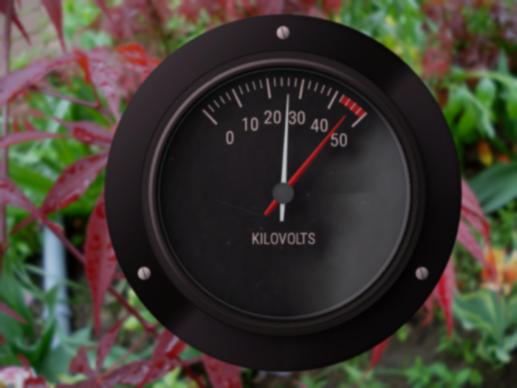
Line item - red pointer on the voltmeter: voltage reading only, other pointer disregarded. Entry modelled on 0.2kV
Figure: 46kV
